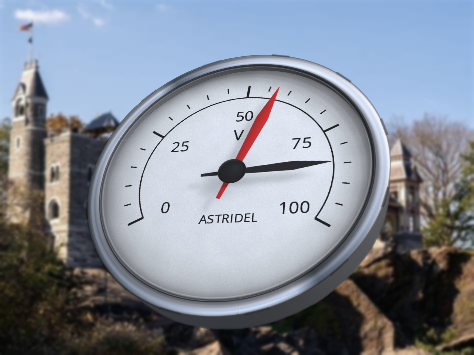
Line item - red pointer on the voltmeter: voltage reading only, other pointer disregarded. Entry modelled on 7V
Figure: 57.5V
